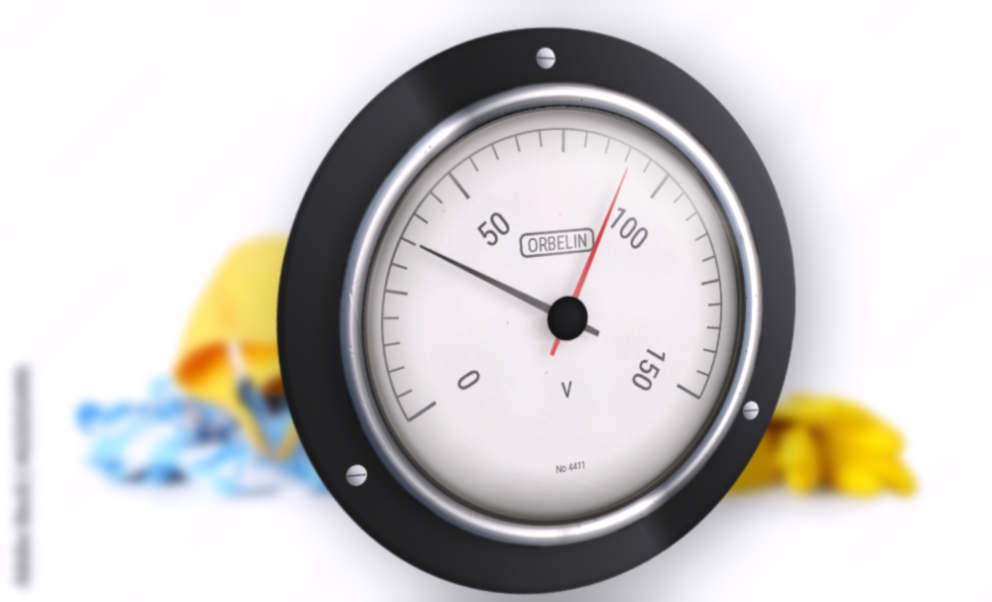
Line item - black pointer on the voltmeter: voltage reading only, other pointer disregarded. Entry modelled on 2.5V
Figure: 35V
